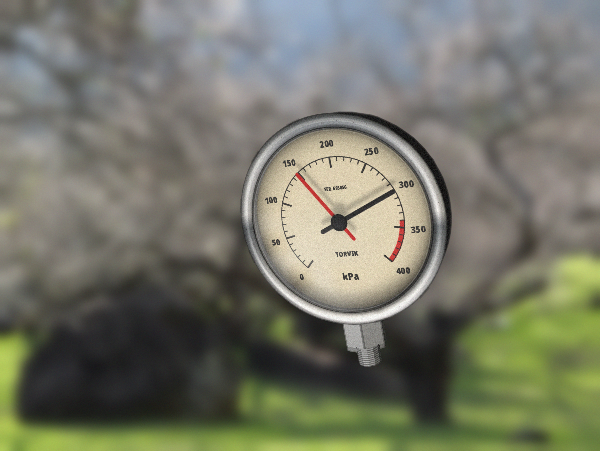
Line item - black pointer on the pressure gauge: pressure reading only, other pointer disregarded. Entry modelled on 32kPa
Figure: 300kPa
